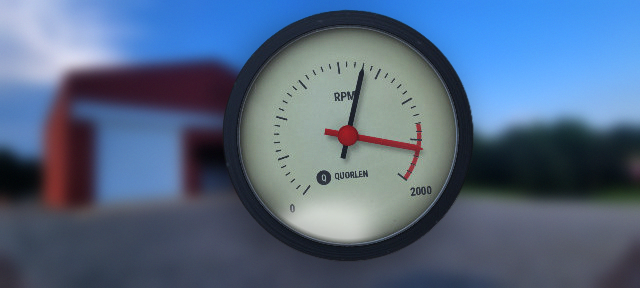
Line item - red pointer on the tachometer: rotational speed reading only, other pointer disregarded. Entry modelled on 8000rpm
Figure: 1800rpm
